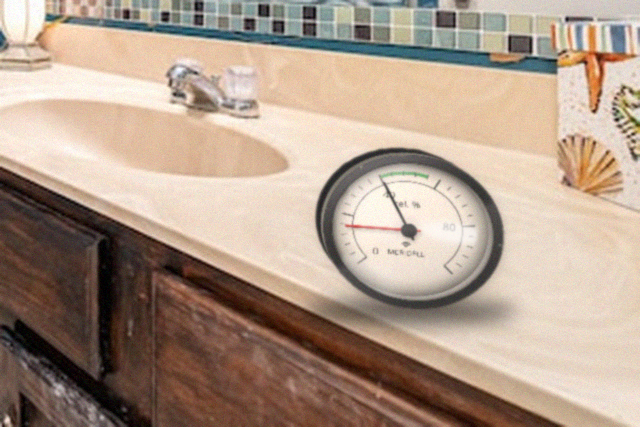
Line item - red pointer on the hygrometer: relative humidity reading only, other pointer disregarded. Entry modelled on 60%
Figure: 16%
